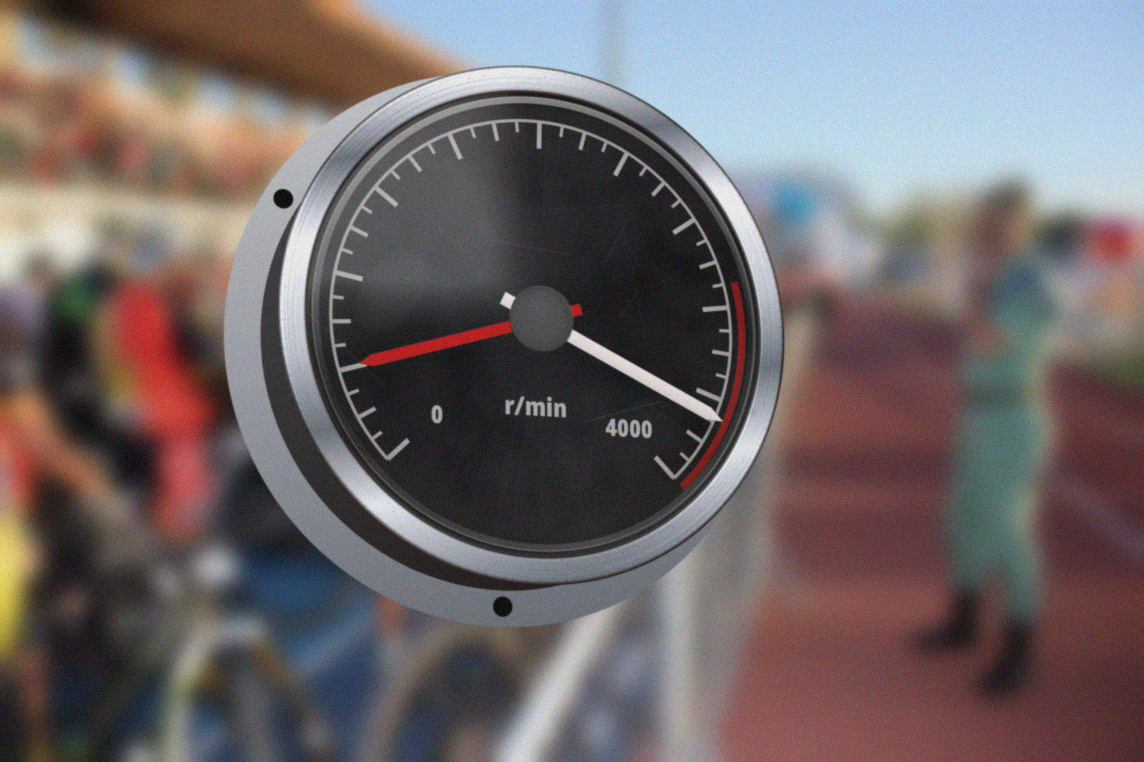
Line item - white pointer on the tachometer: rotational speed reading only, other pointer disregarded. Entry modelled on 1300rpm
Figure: 3700rpm
